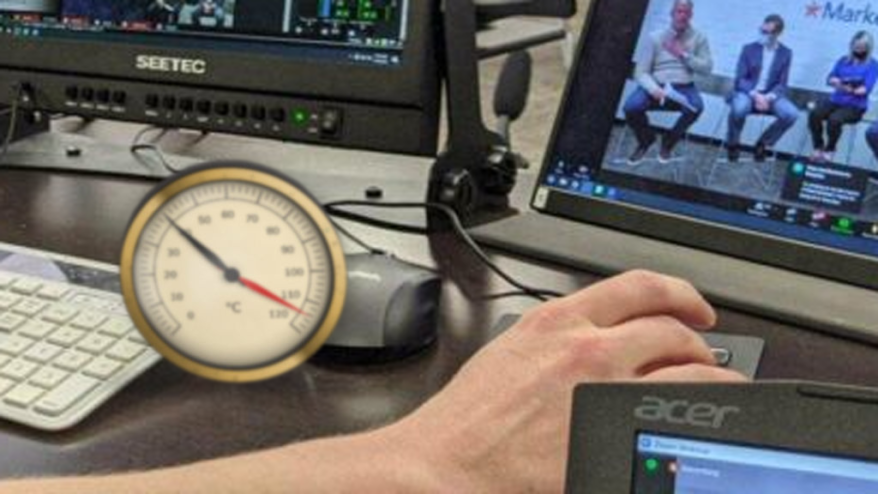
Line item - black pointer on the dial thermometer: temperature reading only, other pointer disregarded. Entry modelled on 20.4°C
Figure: 40°C
